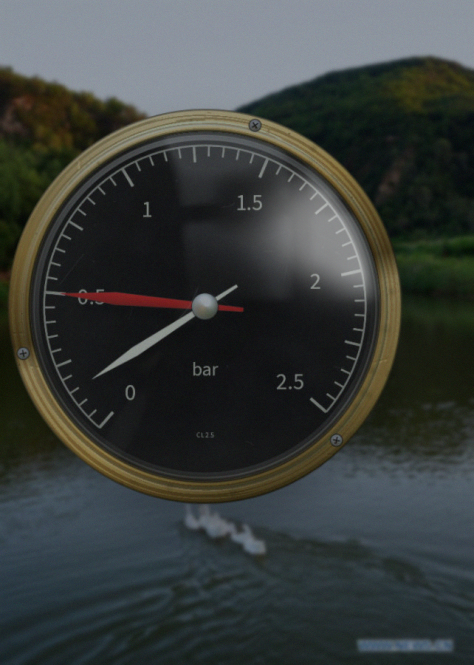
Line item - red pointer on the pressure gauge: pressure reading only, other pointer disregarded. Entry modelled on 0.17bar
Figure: 0.5bar
